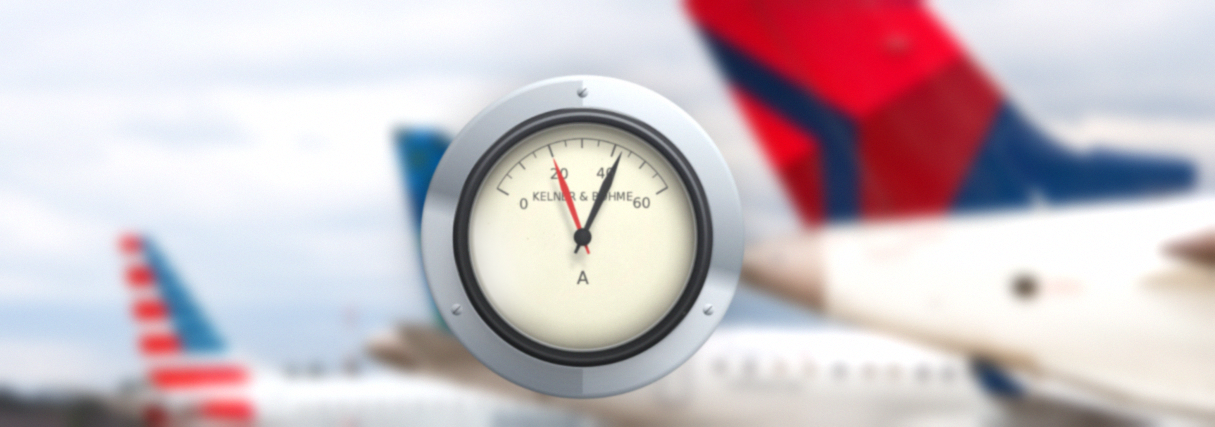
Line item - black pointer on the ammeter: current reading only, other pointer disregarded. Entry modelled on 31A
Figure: 42.5A
